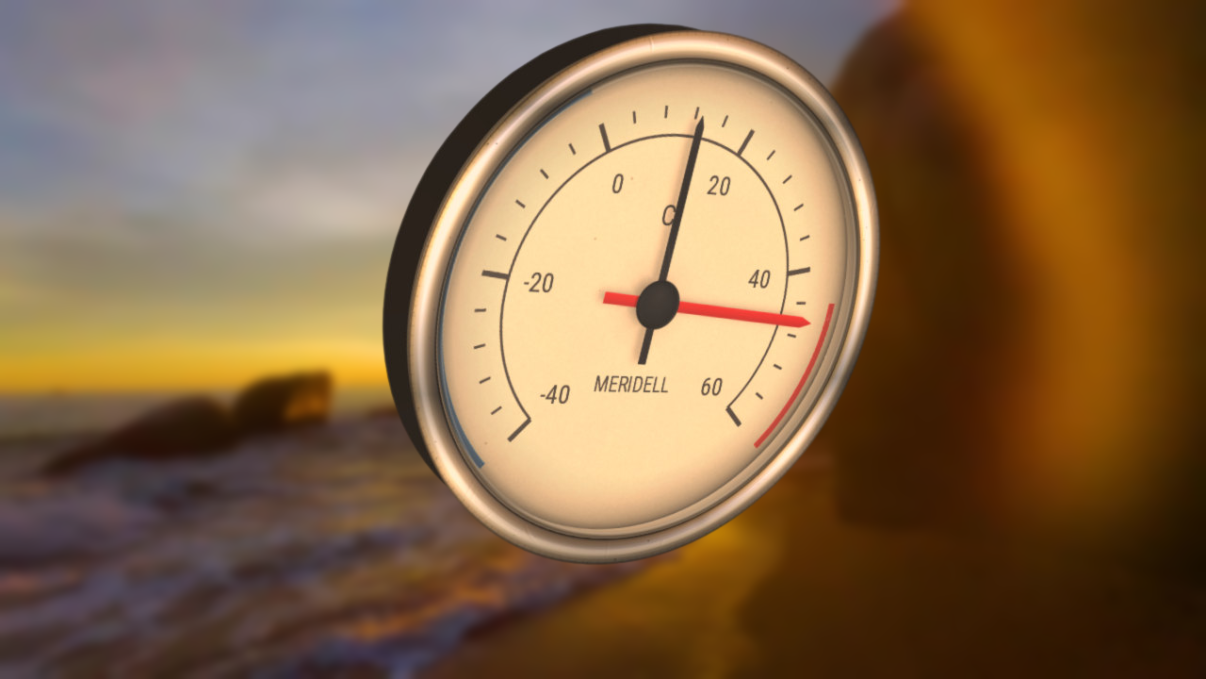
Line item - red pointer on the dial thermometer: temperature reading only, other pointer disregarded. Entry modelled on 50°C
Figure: 46°C
